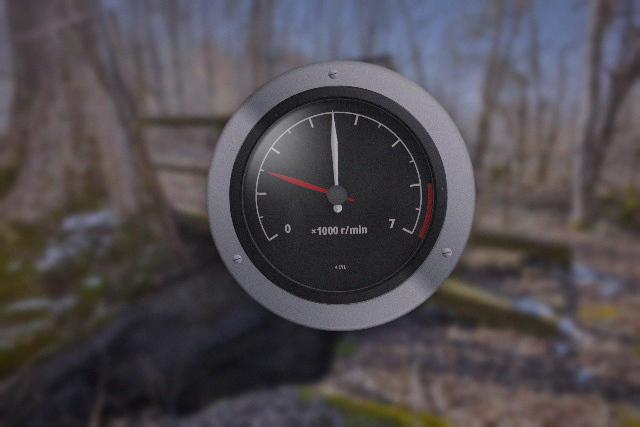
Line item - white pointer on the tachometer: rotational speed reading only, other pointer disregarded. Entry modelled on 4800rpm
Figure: 3500rpm
